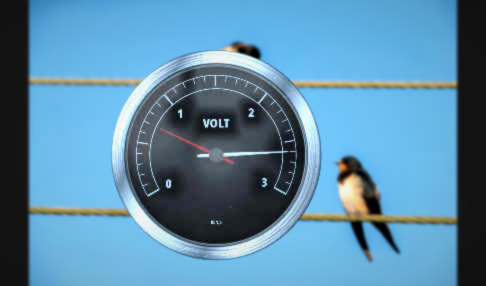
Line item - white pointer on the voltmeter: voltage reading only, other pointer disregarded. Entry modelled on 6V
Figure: 2.6V
